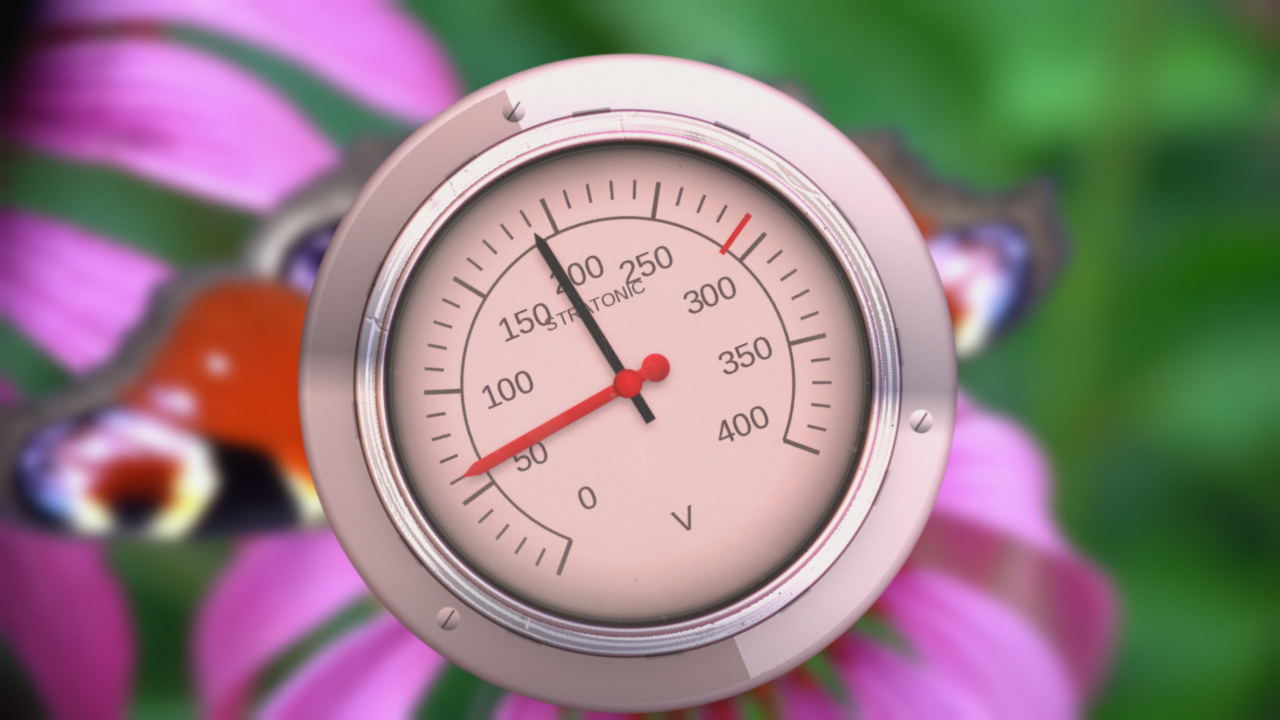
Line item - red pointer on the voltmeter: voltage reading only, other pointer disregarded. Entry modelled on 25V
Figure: 60V
